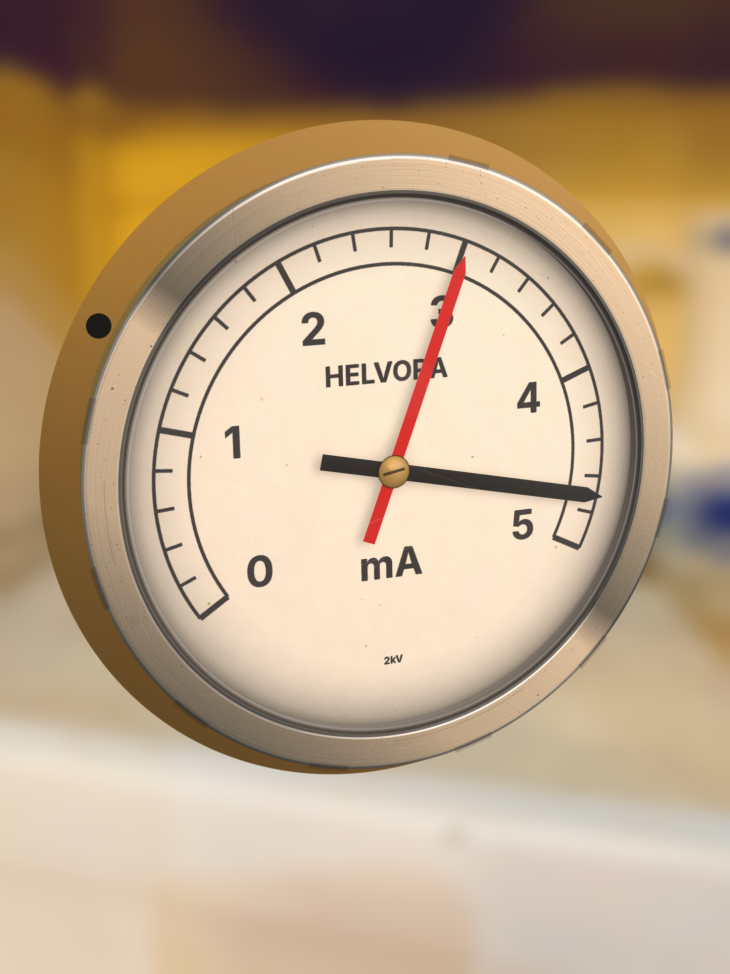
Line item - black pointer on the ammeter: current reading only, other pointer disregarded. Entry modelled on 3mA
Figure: 4.7mA
